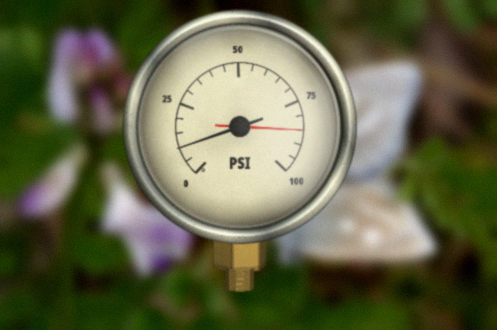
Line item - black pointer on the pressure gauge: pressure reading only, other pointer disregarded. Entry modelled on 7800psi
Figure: 10psi
